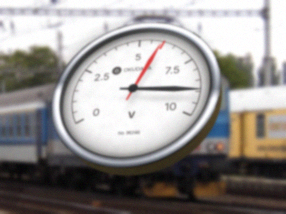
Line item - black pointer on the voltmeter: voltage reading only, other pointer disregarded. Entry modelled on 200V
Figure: 9V
